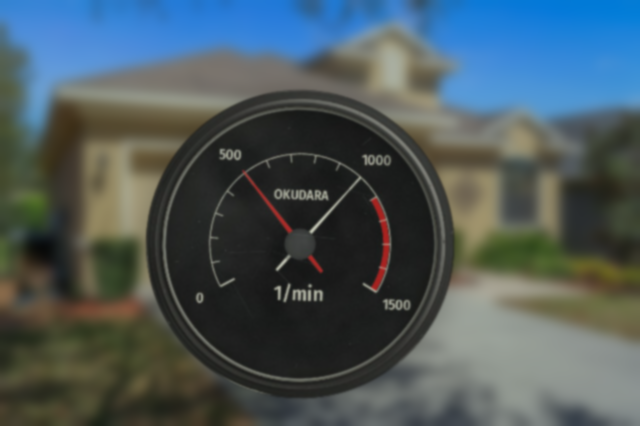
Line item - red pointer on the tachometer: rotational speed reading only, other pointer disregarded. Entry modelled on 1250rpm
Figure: 500rpm
